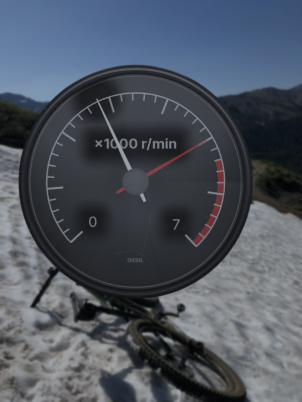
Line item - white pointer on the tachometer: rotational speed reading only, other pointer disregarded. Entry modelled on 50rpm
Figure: 2800rpm
